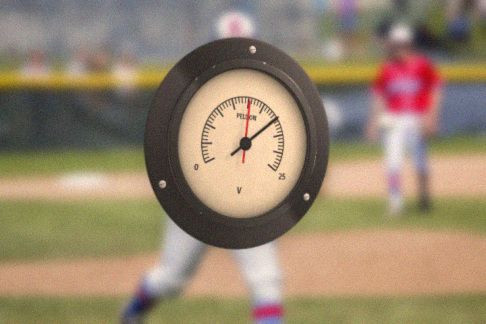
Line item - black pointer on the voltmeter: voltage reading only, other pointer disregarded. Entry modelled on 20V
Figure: 17.5V
